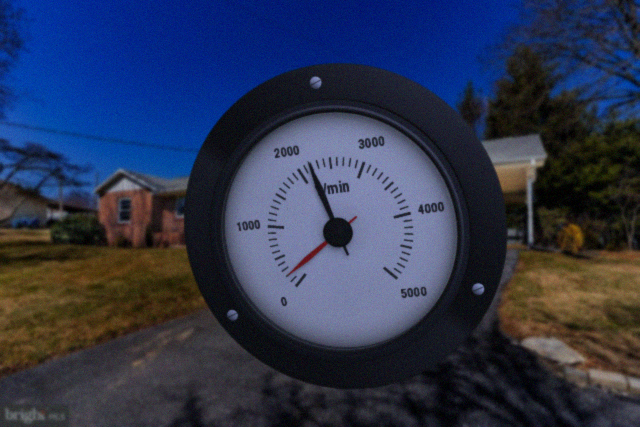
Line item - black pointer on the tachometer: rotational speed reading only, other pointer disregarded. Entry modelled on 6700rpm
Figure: 2200rpm
